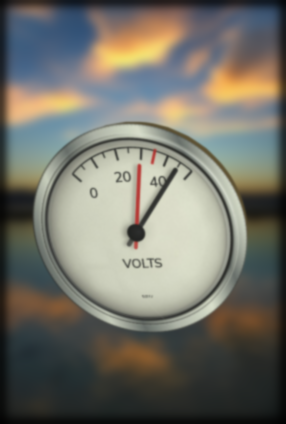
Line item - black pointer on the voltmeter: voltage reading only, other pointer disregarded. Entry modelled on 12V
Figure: 45V
